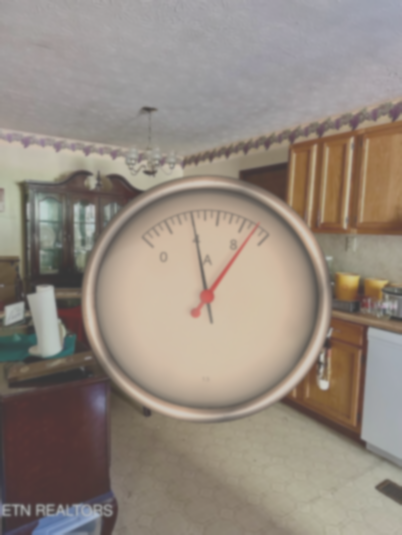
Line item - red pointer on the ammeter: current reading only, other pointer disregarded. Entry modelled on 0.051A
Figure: 9A
